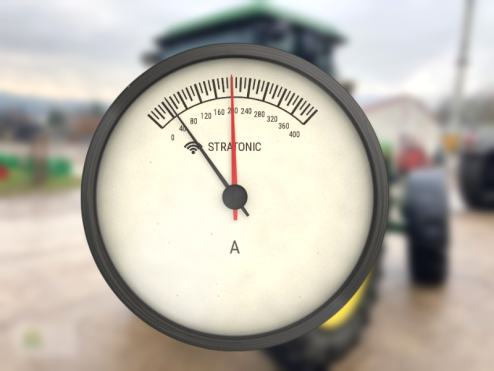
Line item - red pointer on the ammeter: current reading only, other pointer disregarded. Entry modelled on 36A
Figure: 200A
